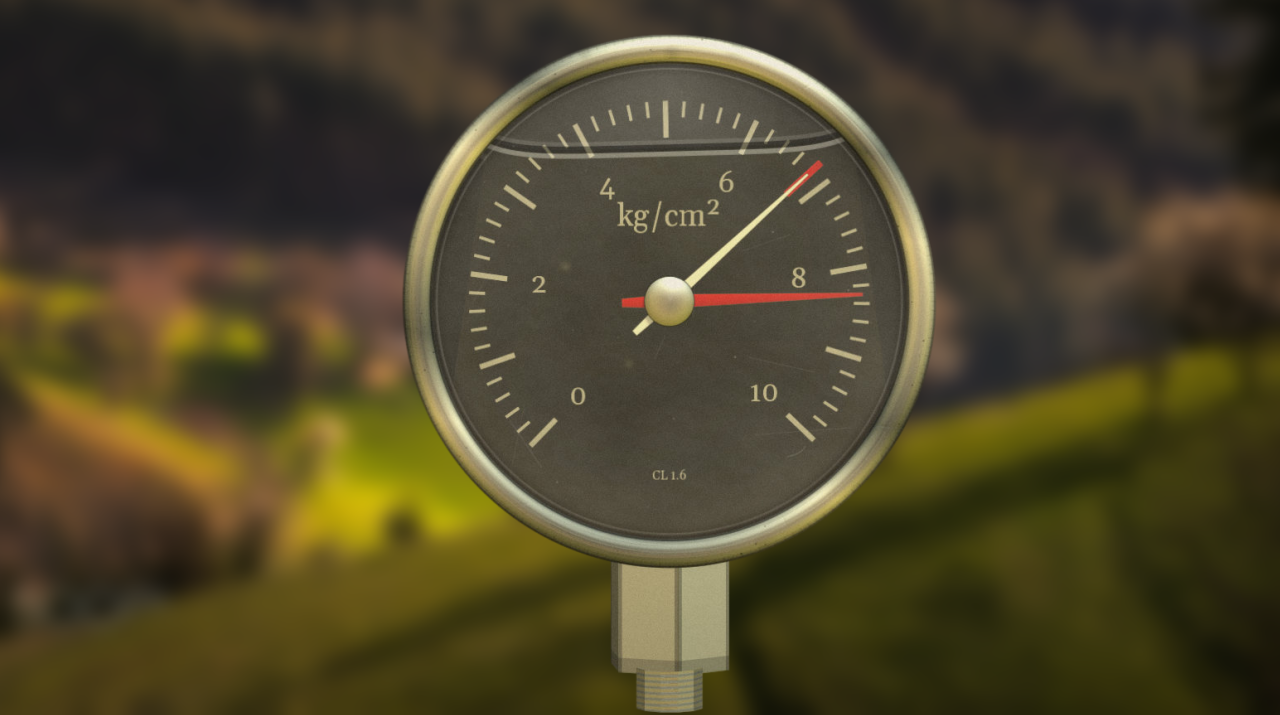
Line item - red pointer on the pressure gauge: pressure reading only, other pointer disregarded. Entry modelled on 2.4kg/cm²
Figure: 8.3kg/cm²
